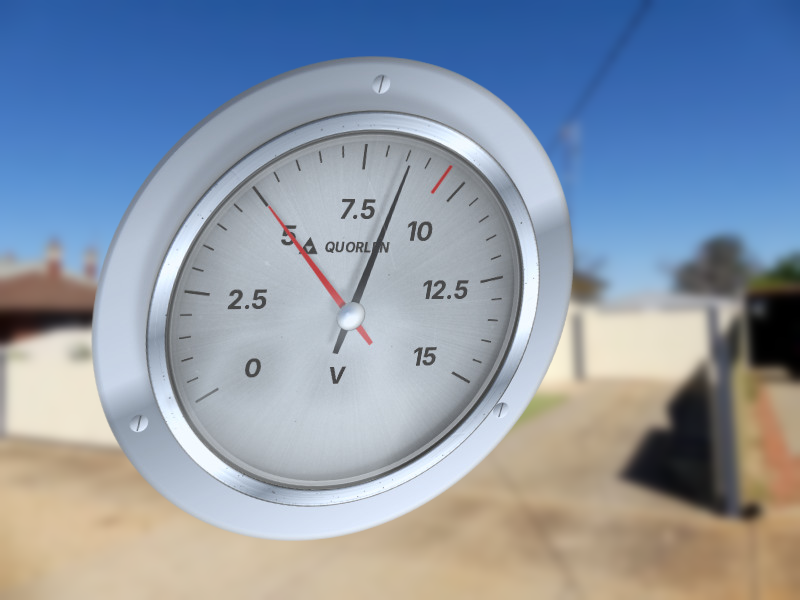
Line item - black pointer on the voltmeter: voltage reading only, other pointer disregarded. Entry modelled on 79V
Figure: 8.5V
